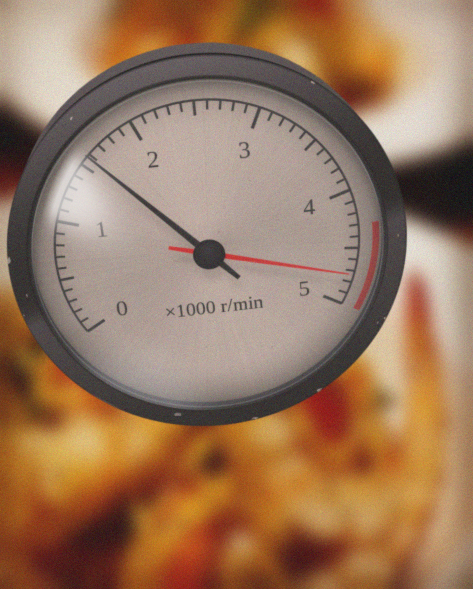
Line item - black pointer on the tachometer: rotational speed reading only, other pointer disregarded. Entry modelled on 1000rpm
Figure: 1600rpm
